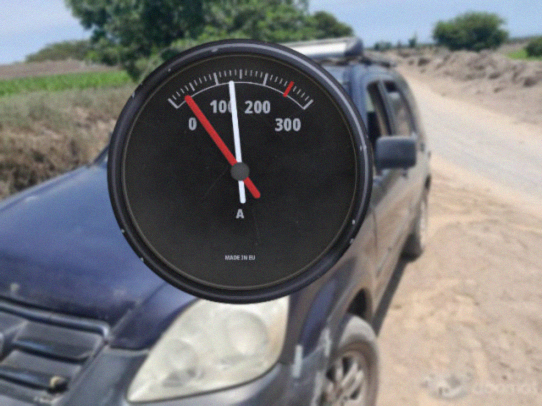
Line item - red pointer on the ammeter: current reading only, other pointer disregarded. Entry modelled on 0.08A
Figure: 30A
